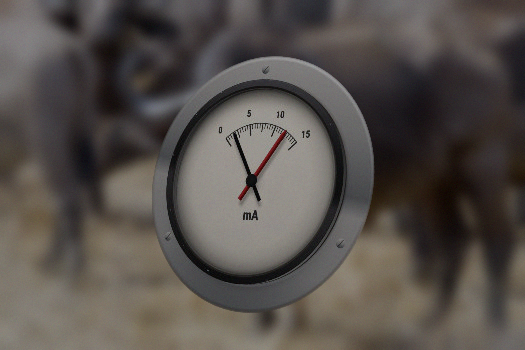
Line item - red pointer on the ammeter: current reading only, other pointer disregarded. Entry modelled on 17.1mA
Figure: 12.5mA
